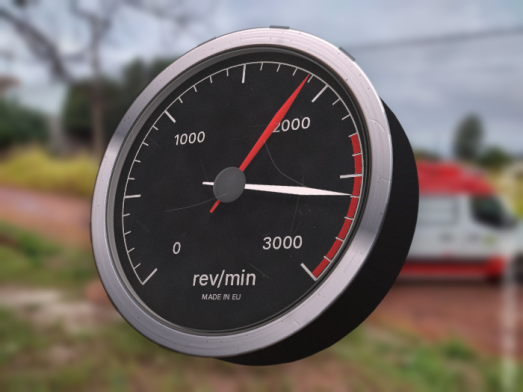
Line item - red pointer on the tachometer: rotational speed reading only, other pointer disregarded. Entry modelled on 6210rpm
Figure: 1900rpm
